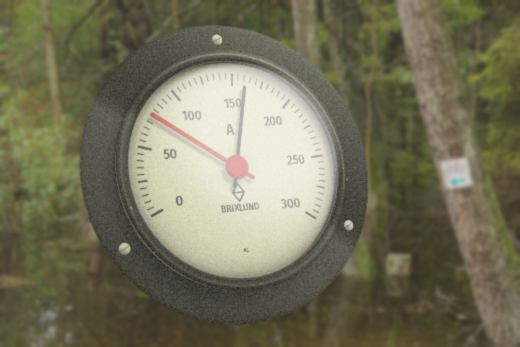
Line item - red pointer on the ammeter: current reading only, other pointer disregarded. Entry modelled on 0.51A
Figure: 75A
